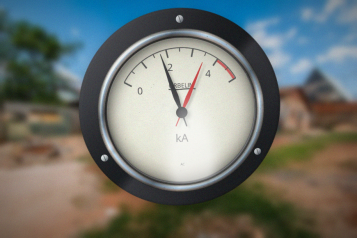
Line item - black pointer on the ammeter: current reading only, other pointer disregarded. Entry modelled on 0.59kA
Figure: 1.75kA
